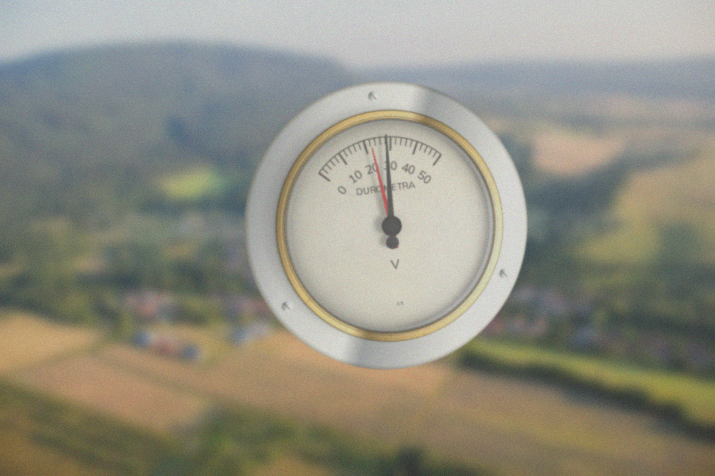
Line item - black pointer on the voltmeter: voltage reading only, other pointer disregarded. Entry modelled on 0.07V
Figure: 28V
